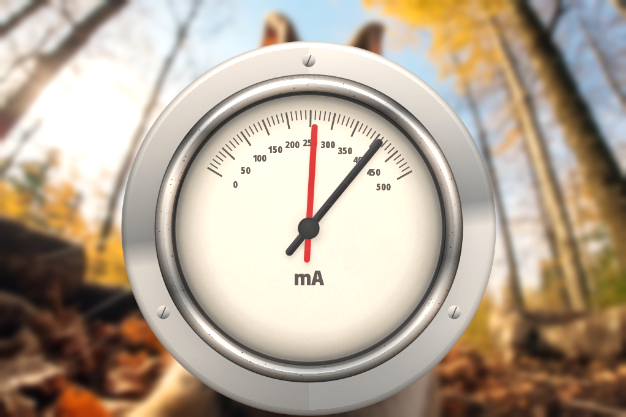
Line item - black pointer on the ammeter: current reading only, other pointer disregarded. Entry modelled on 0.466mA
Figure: 410mA
